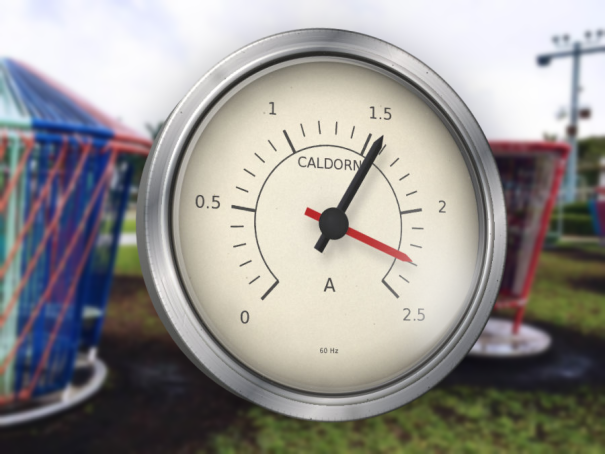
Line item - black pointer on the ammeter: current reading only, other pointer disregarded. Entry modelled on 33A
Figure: 1.55A
